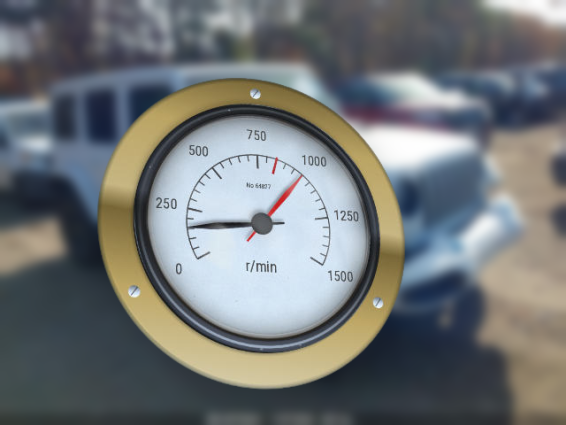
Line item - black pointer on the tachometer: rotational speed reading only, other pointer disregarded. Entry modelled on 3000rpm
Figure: 150rpm
